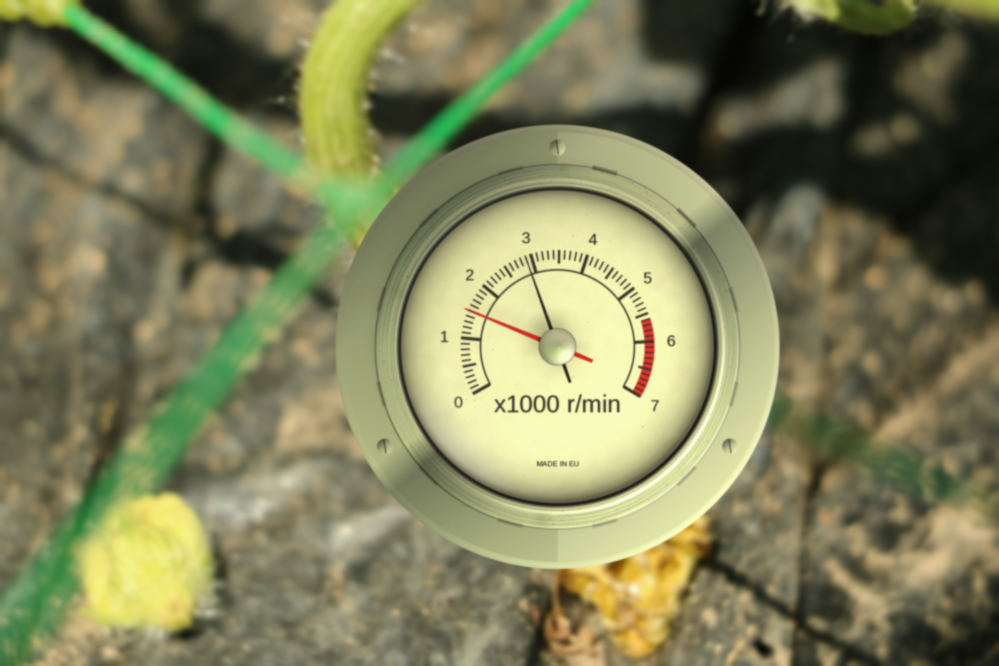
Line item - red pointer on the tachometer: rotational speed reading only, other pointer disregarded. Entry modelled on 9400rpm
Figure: 1500rpm
